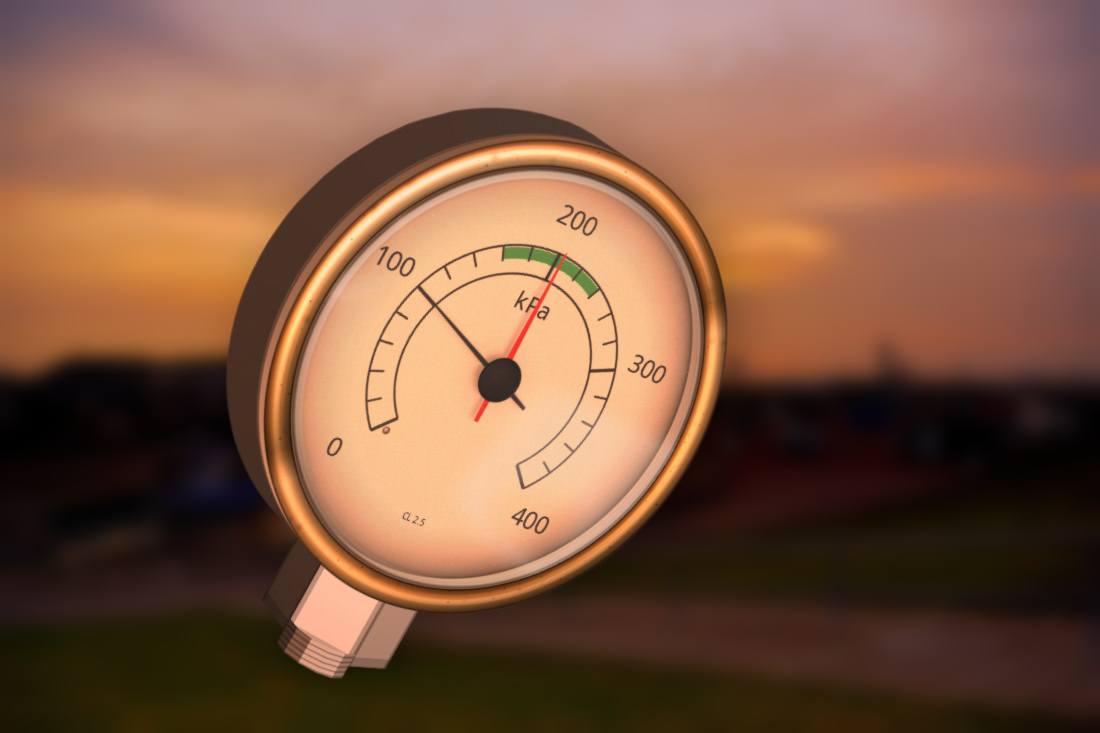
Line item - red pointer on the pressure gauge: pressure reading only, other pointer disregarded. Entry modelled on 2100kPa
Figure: 200kPa
